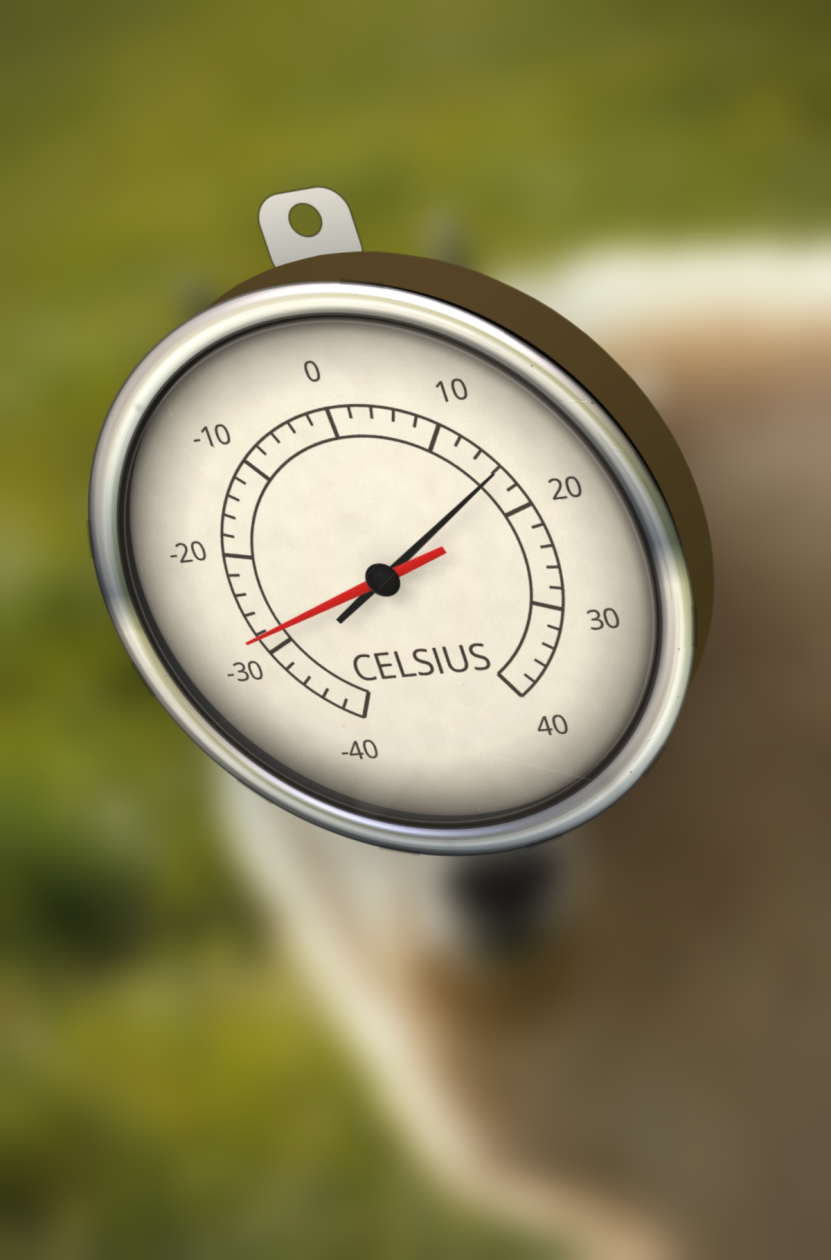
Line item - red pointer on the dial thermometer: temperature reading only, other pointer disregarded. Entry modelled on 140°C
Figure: -28°C
